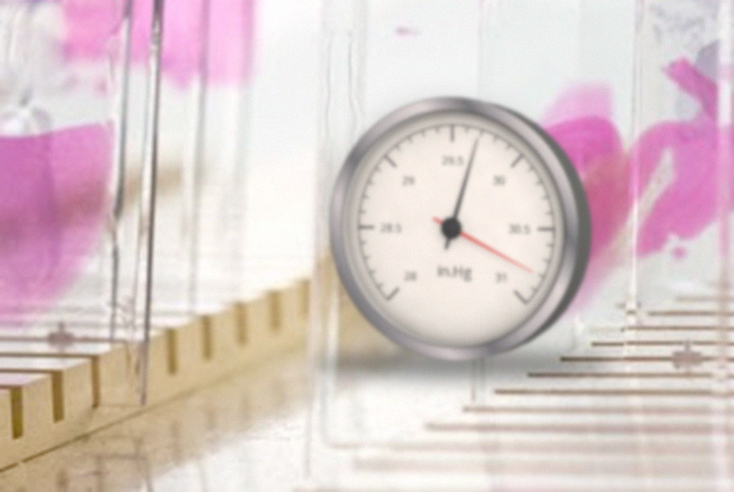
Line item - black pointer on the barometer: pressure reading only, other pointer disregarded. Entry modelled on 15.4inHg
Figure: 29.7inHg
